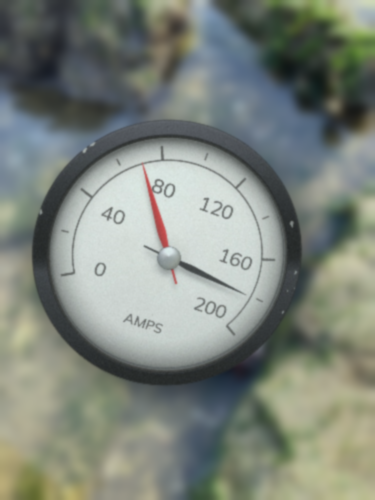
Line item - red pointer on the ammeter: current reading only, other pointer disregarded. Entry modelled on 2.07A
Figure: 70A
